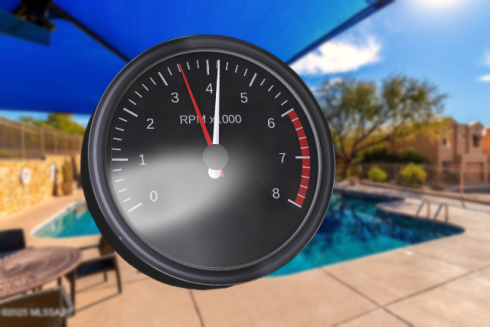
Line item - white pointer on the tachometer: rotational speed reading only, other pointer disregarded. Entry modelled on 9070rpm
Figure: 4200rpm
